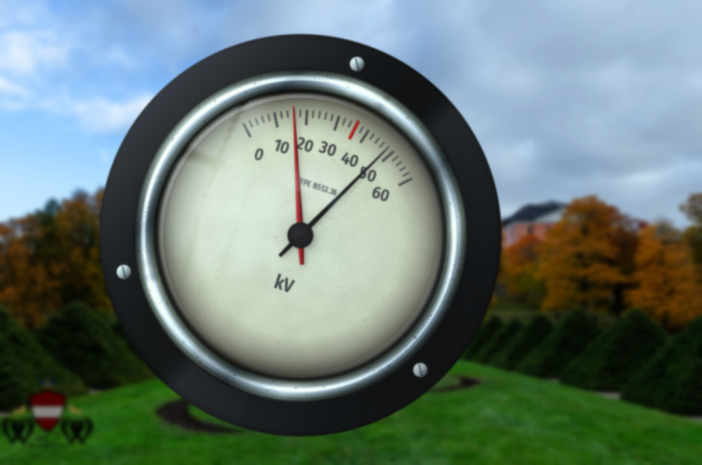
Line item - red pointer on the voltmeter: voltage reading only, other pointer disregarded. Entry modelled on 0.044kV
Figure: 16kV
